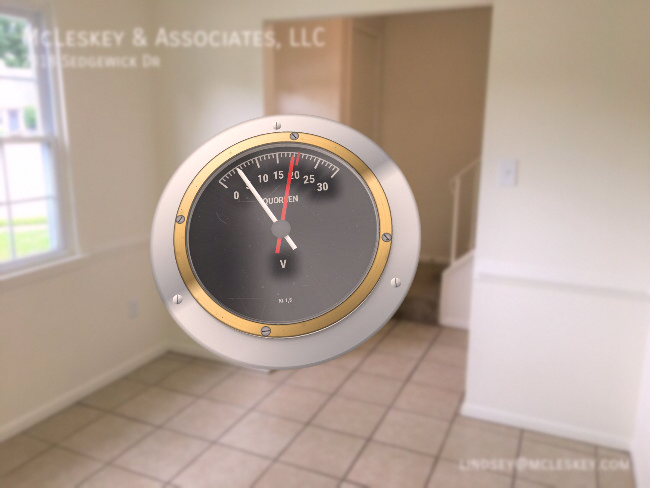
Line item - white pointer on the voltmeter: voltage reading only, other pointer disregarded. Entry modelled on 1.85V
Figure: 5V
